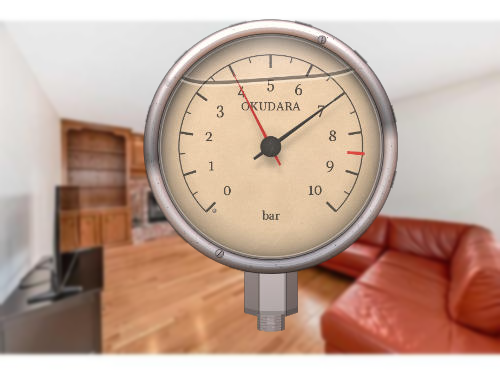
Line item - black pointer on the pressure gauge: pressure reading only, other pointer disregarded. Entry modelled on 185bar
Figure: 7bar
